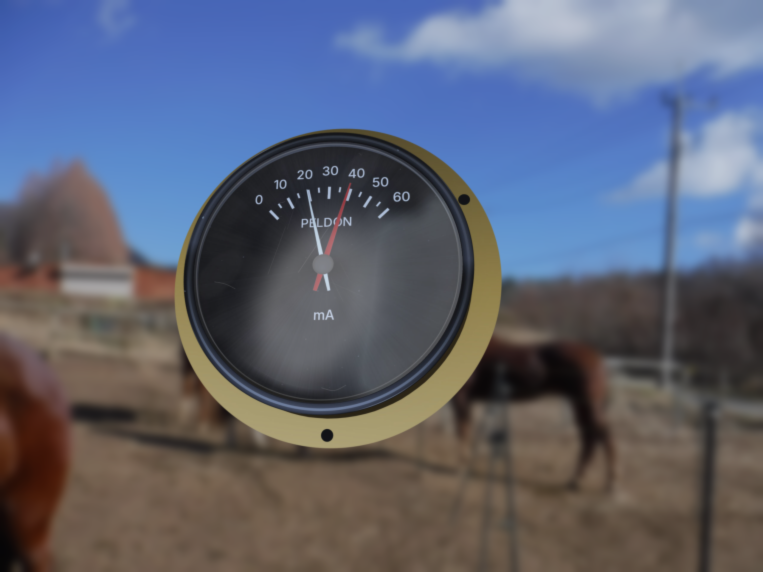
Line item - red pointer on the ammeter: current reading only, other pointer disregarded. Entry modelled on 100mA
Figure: 40mA
